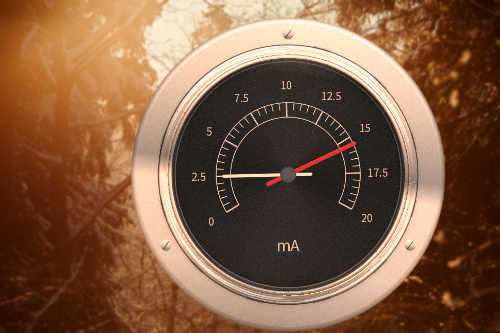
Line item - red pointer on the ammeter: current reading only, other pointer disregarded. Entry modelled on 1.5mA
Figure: 15.5mA
